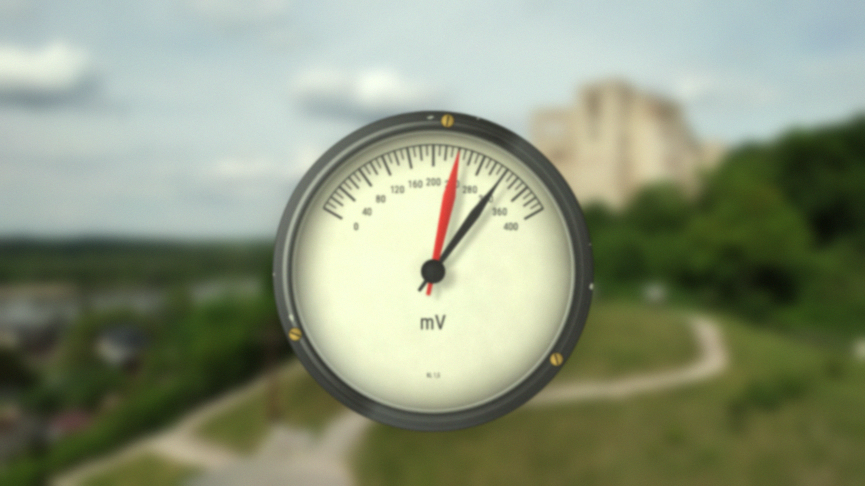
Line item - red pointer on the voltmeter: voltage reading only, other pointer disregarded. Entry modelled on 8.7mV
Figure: 240mV
